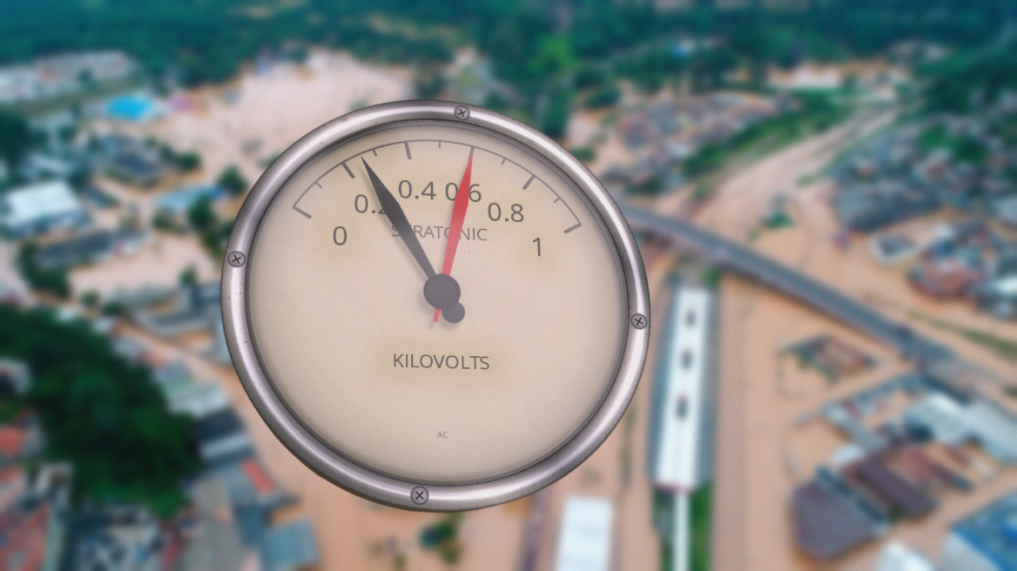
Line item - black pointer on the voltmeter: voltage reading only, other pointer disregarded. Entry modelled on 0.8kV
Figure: 0.25kV
